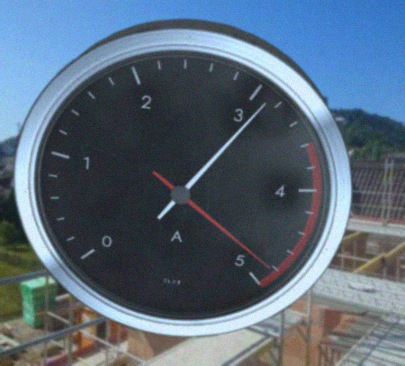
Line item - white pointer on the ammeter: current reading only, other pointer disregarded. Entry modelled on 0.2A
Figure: 3.1A
